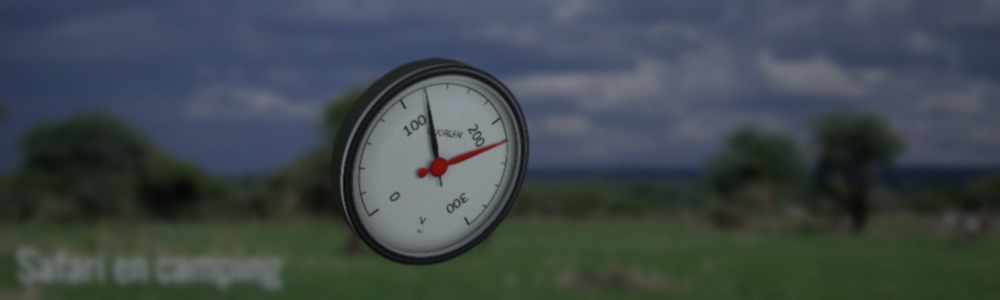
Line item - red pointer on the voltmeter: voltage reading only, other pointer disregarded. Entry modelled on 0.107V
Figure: 220V
